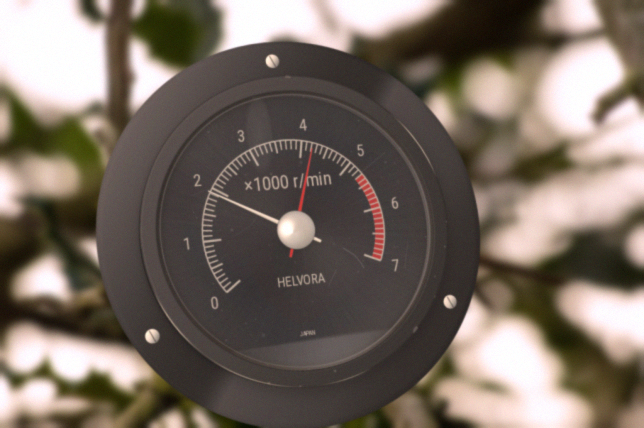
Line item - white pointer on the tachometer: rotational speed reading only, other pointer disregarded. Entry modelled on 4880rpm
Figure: 1900rpm
